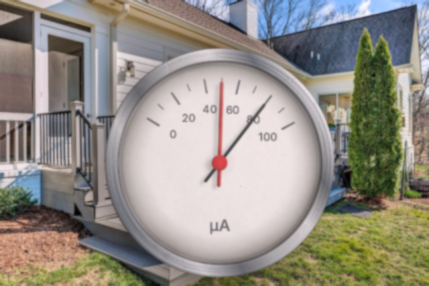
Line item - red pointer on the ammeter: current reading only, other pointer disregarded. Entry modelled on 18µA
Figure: 50µA
